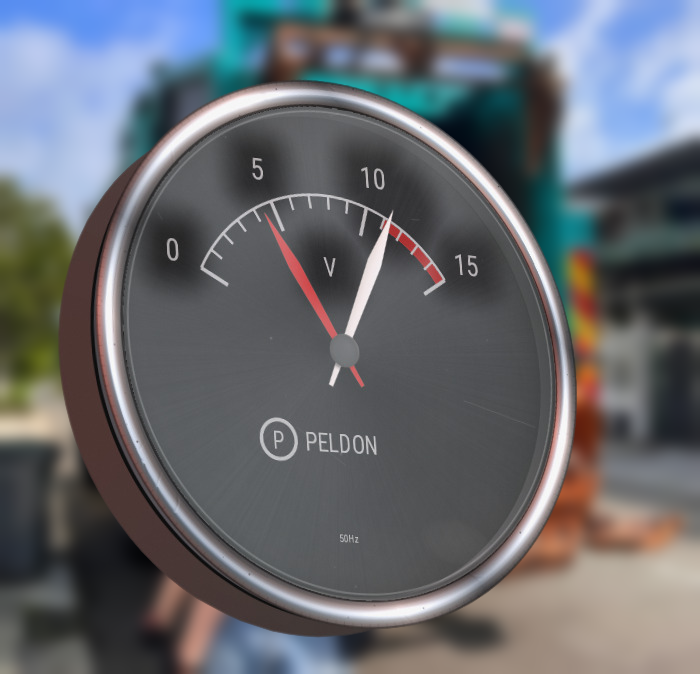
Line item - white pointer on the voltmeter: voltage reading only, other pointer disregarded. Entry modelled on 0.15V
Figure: 11V
